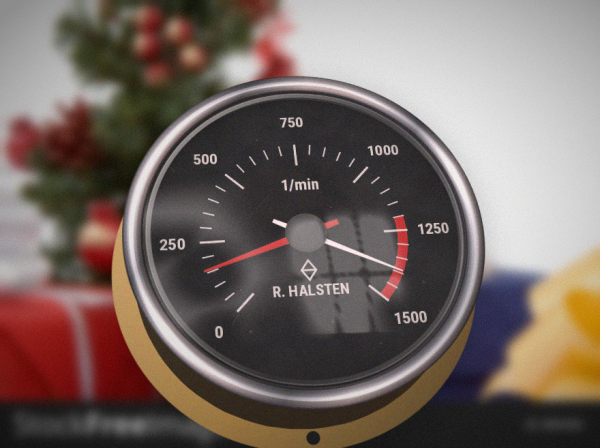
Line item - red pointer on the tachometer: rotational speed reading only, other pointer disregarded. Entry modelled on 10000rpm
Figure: 150rpm
